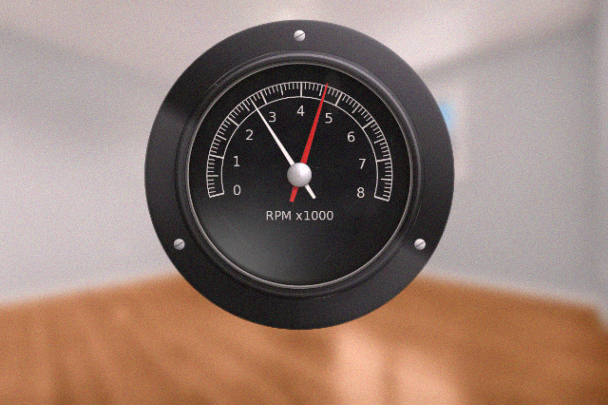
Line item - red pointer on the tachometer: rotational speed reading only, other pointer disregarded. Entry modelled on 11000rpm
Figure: 4600rpm
